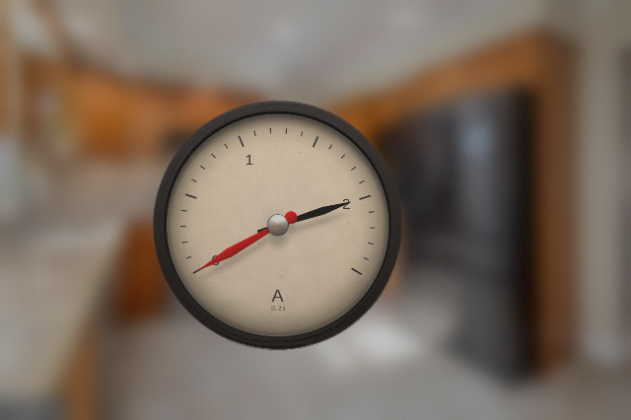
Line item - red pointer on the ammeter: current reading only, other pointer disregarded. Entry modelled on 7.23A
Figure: 0A
